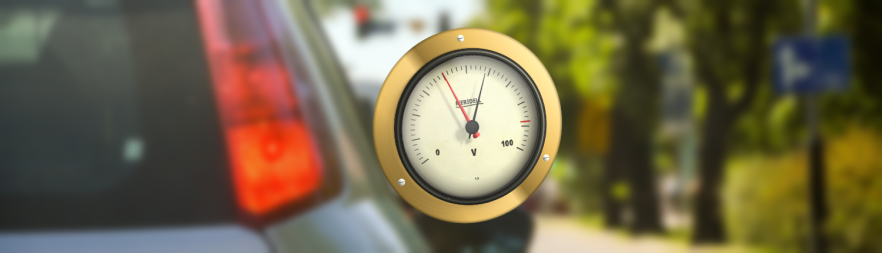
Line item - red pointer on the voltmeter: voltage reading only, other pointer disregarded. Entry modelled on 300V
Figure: 40V
